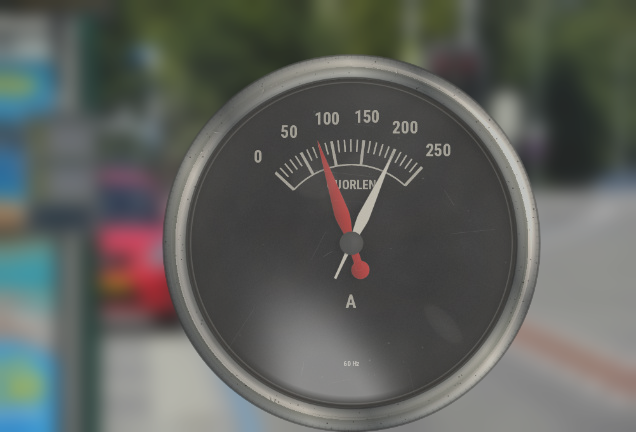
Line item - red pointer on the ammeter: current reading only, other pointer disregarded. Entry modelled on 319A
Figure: 80A
